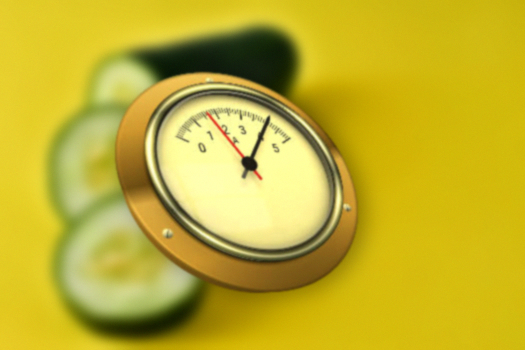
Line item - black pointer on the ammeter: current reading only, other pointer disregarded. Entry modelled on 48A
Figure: 4A
